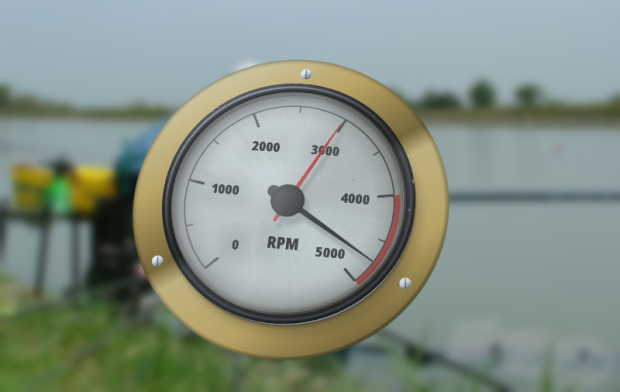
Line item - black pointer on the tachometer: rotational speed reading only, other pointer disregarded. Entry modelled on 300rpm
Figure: 4750rpm
